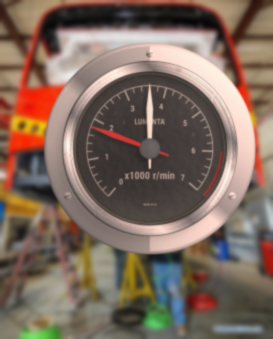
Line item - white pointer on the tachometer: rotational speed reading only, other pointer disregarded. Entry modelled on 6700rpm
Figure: 3600rpm
